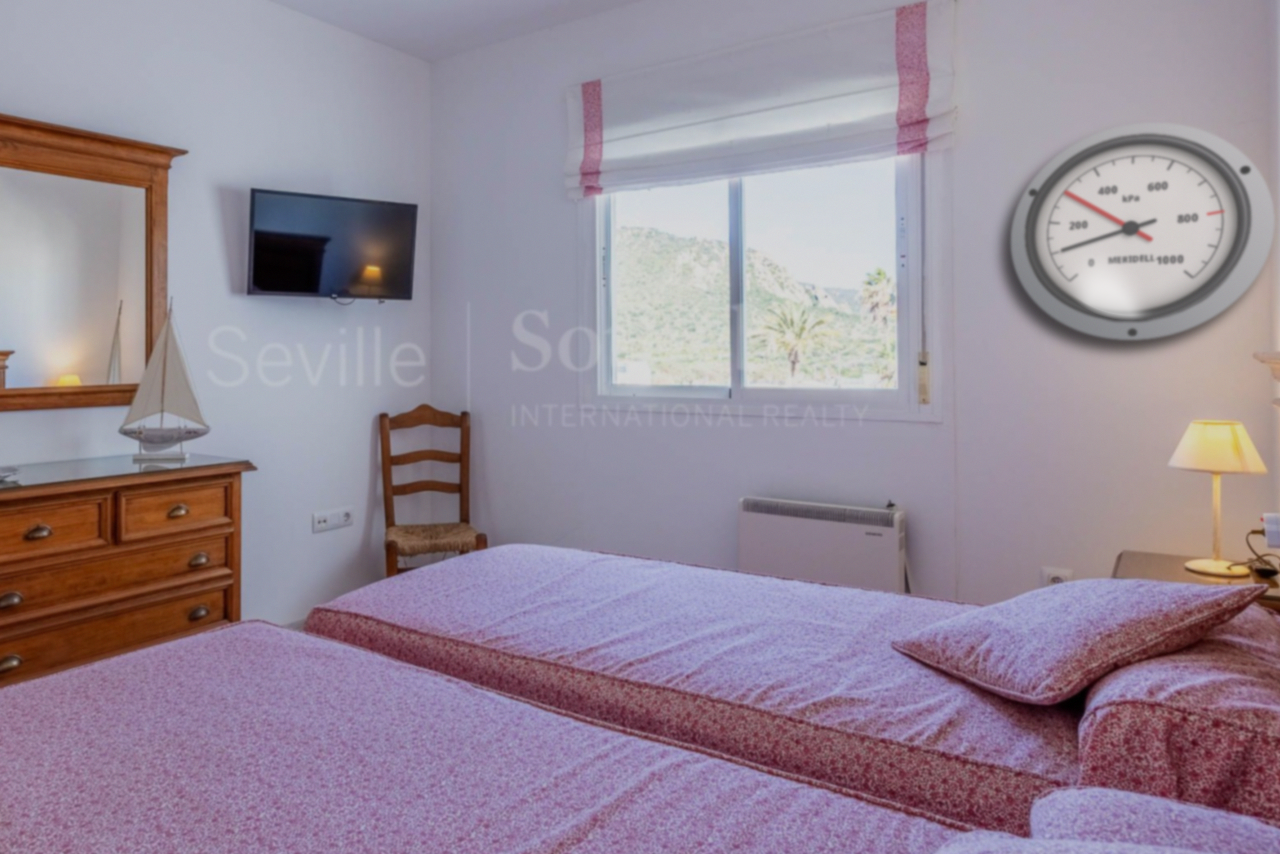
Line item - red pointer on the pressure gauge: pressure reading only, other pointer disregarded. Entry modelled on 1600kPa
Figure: 300kPa
